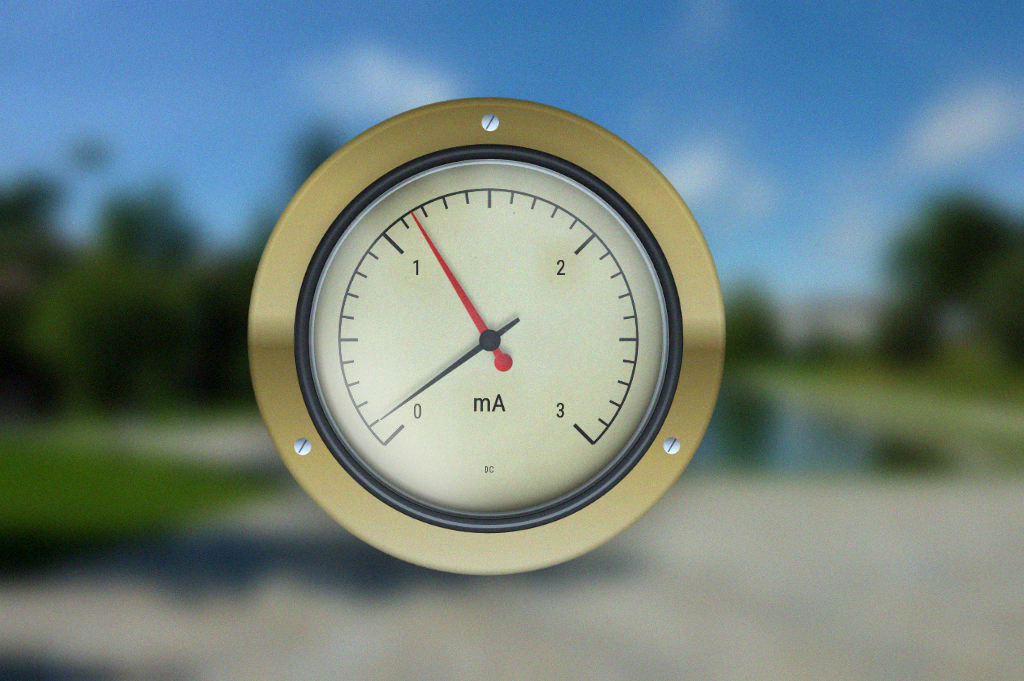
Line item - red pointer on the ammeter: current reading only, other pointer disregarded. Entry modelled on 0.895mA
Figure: 1.15mA
